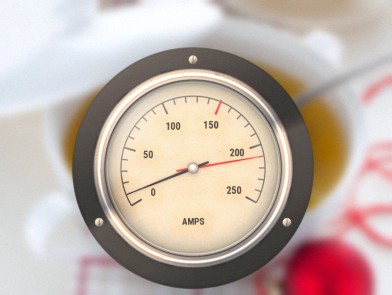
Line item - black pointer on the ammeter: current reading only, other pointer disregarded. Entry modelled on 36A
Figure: 10A
